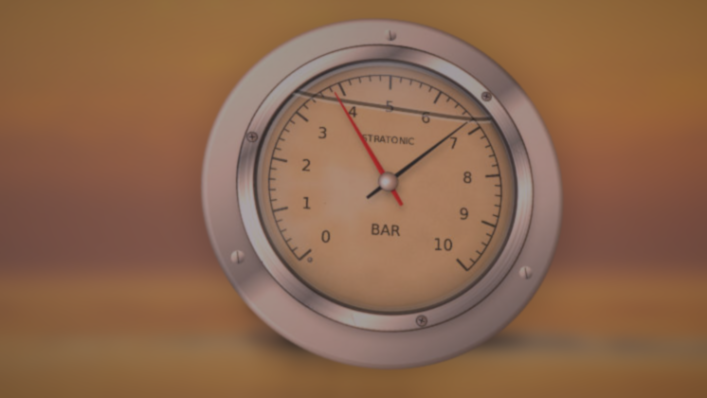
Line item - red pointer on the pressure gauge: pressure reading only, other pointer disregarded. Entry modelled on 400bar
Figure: 3.8bar
